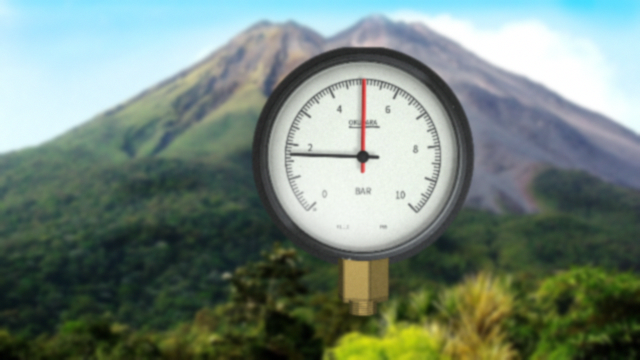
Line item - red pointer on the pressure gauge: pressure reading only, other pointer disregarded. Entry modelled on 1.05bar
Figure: 5bar
